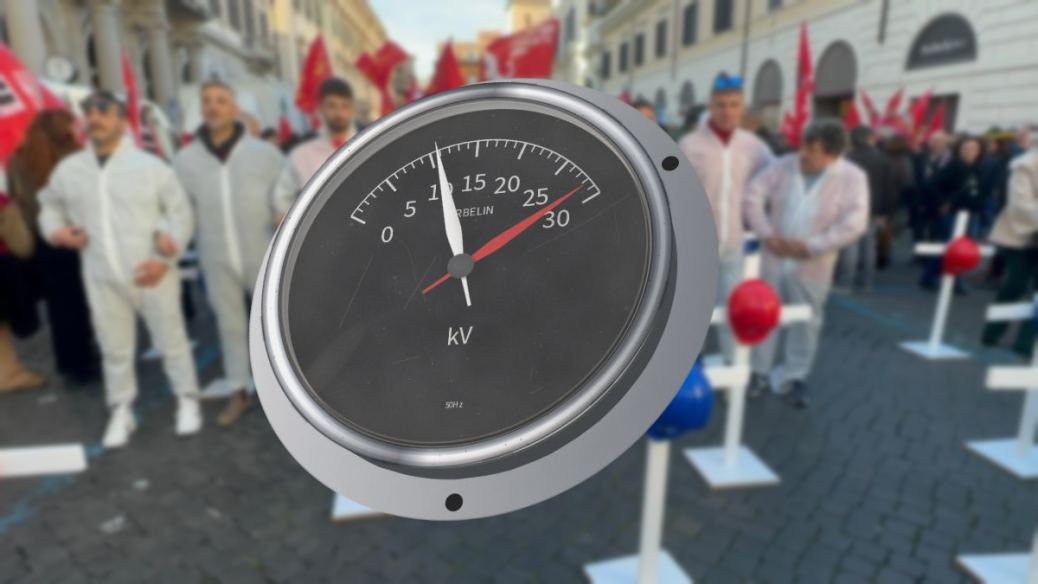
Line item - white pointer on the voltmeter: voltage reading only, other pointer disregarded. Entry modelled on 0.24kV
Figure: 11kV
